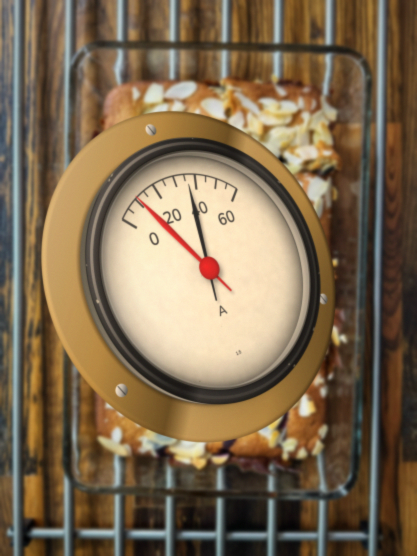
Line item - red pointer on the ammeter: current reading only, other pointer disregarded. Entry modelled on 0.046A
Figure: 10A
